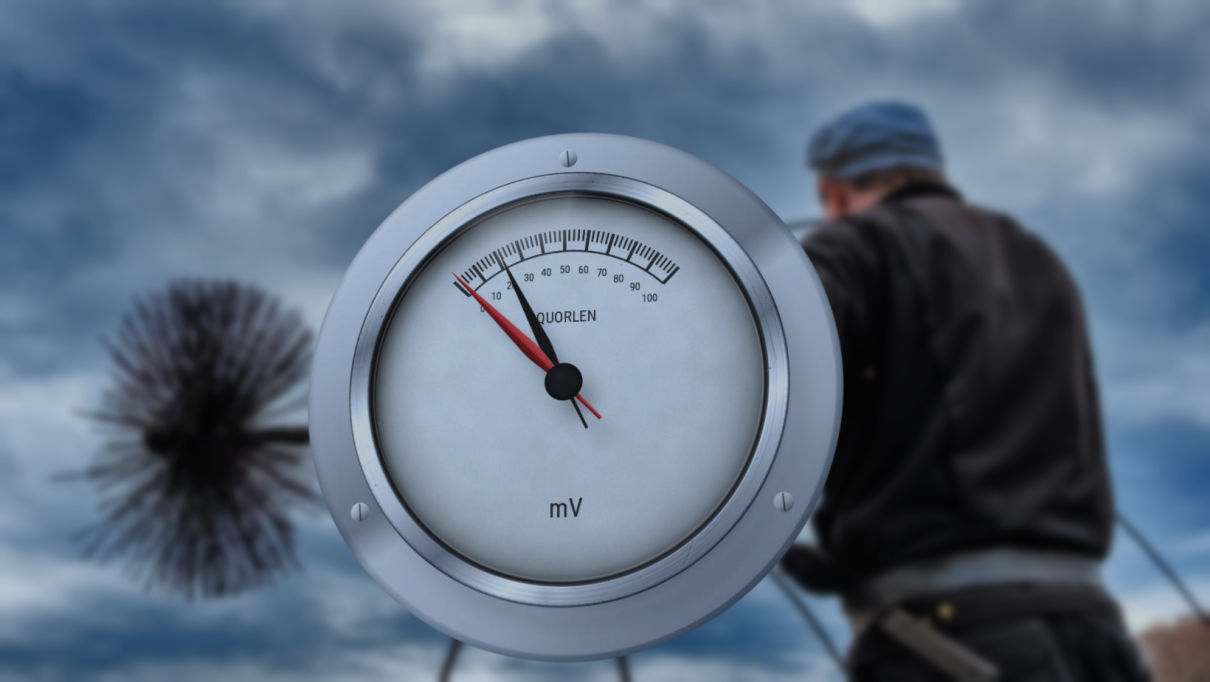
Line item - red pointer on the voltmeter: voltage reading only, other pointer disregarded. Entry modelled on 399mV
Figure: 2mV
